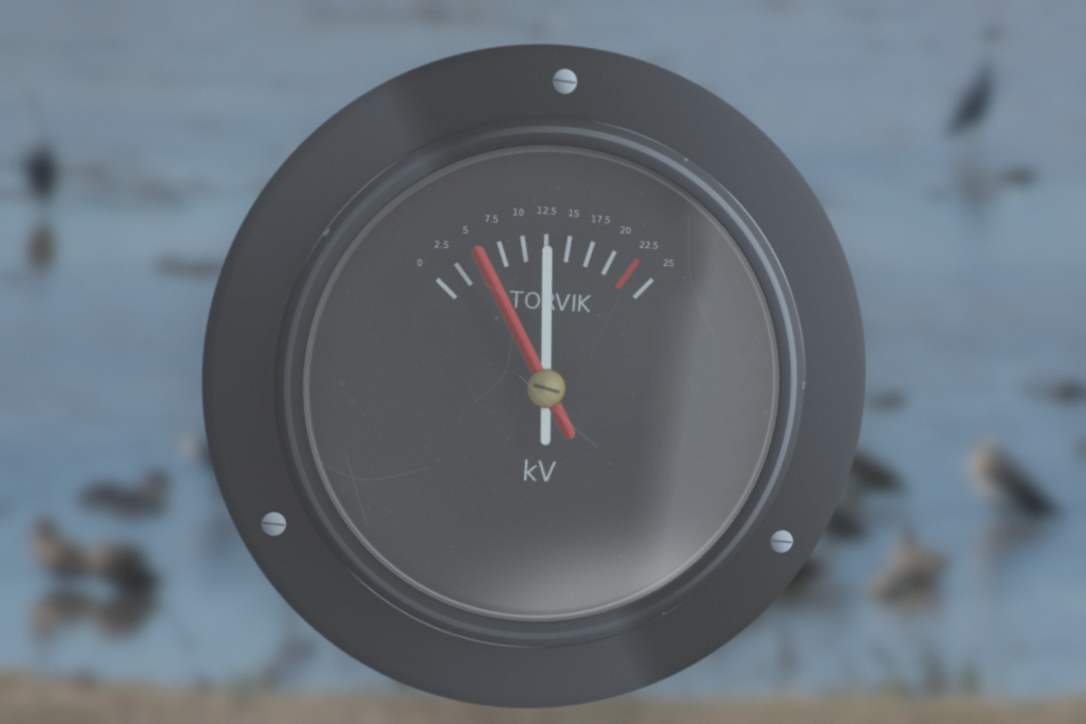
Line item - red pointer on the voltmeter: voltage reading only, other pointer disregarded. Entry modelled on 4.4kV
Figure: 5kV
